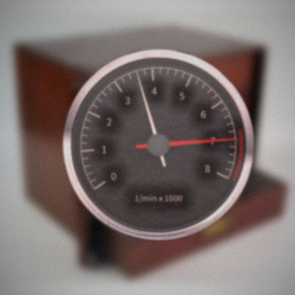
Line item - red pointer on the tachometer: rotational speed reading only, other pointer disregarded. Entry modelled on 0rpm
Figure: 7000rpm
